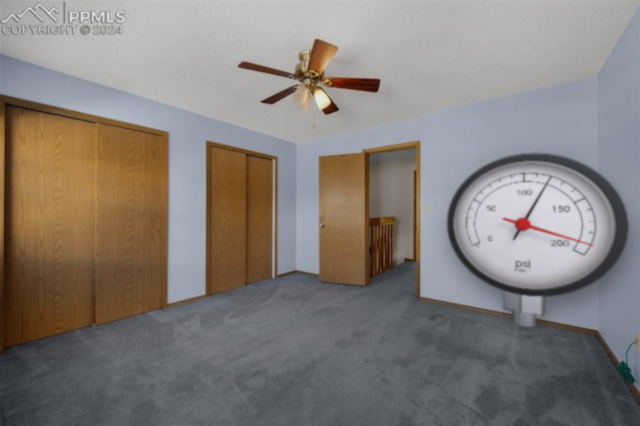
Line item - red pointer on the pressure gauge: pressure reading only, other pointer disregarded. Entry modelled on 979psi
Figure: 190psi
